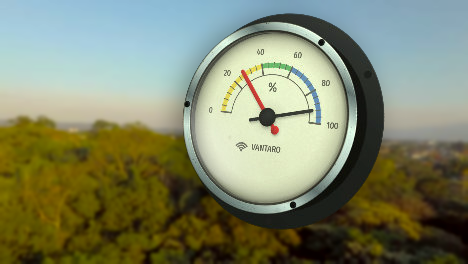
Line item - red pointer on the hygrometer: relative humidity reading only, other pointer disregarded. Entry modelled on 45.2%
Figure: 28%
